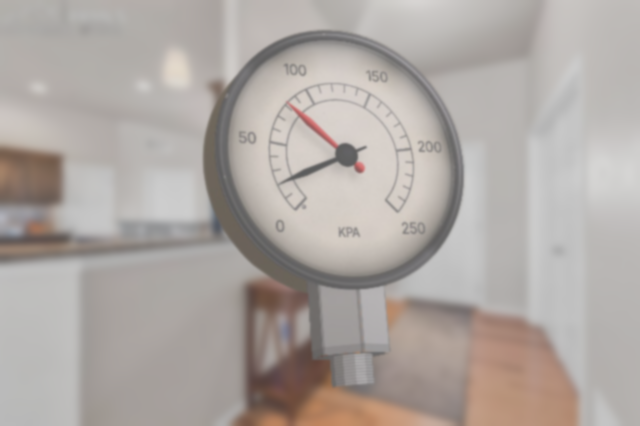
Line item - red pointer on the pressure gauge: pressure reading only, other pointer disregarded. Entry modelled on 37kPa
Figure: 80kPa
